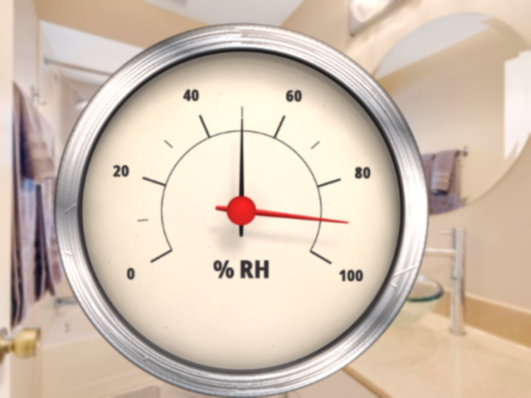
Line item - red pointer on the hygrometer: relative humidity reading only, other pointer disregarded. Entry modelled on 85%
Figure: 90%
